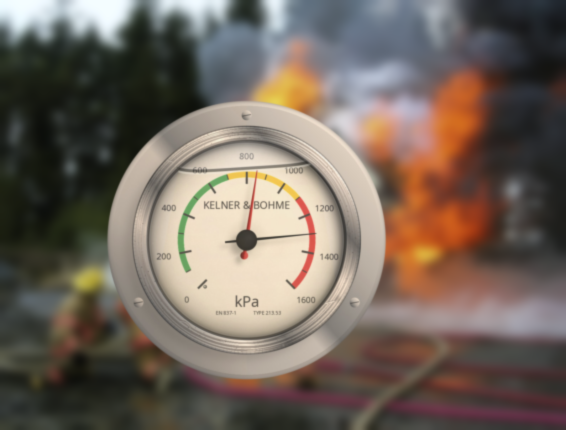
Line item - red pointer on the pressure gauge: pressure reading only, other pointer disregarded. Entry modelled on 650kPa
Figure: 850kPa
